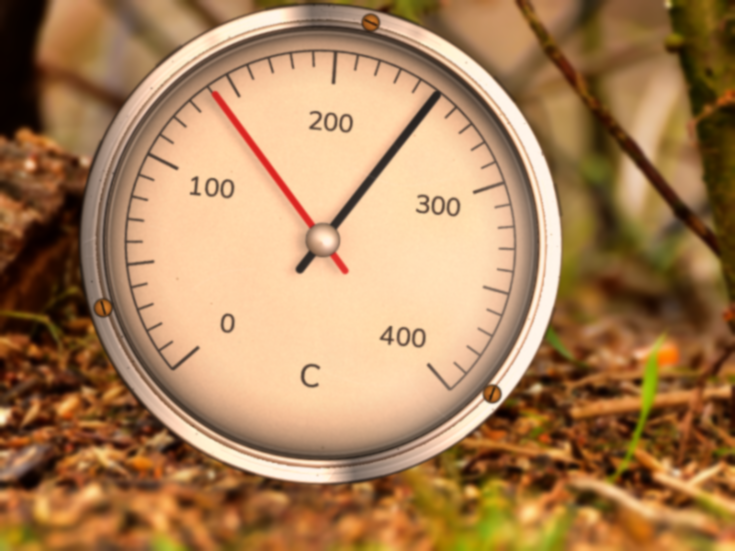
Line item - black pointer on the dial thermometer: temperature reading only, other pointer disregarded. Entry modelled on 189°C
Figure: 250°C
